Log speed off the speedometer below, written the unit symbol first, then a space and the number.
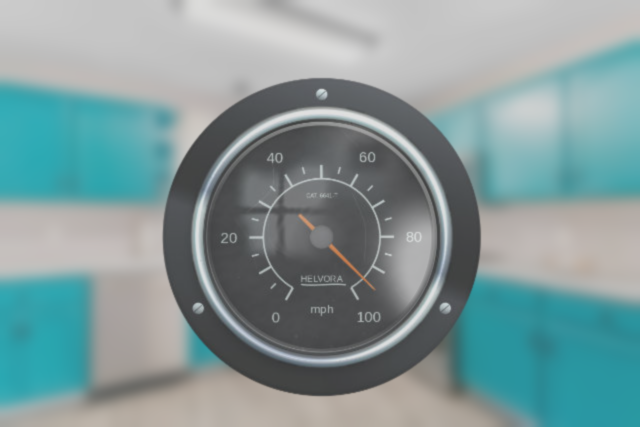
mph 95
